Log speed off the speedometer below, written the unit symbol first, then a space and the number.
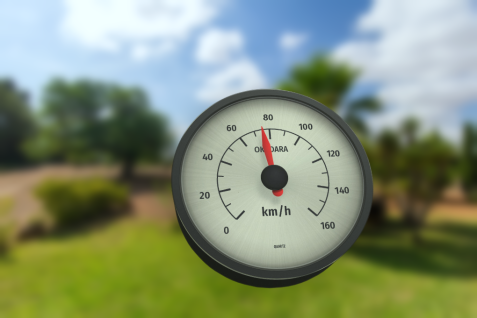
km/h 75
